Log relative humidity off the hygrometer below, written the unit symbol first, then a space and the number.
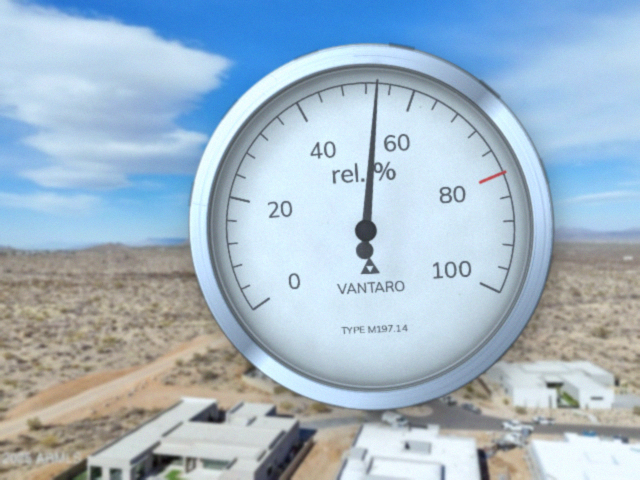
% 54
